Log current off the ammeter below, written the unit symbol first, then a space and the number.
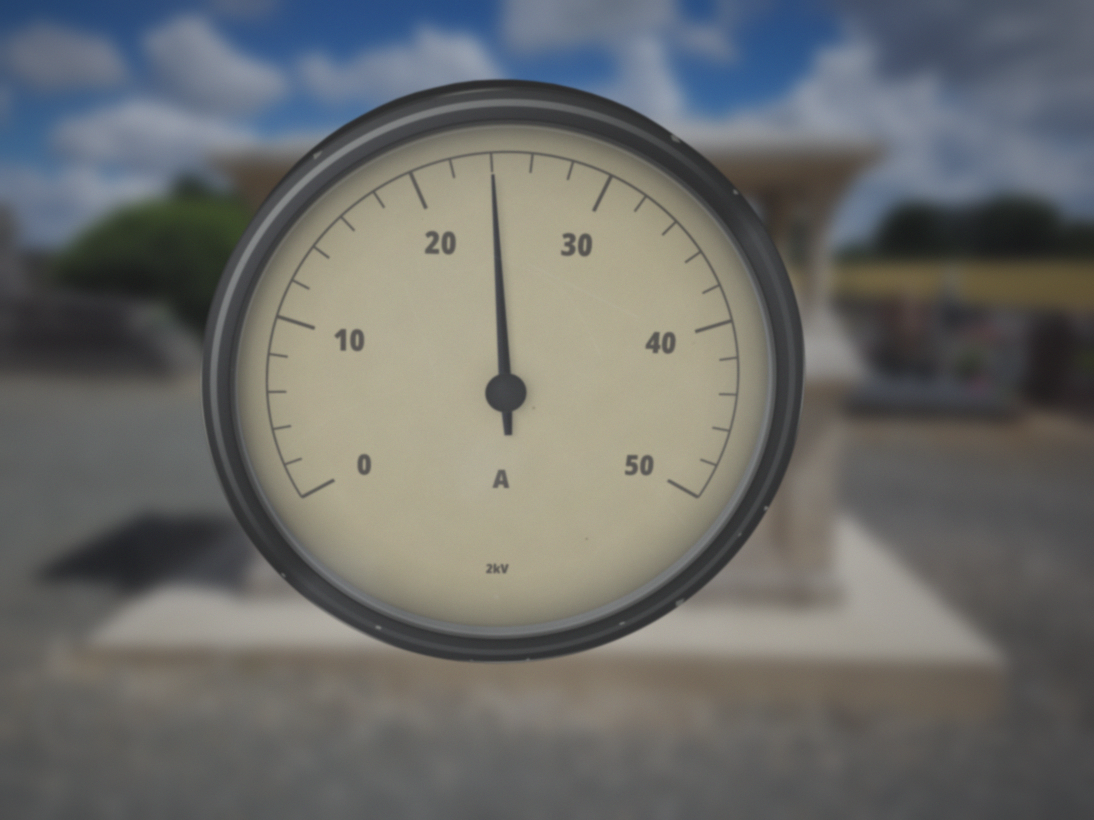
A 24
